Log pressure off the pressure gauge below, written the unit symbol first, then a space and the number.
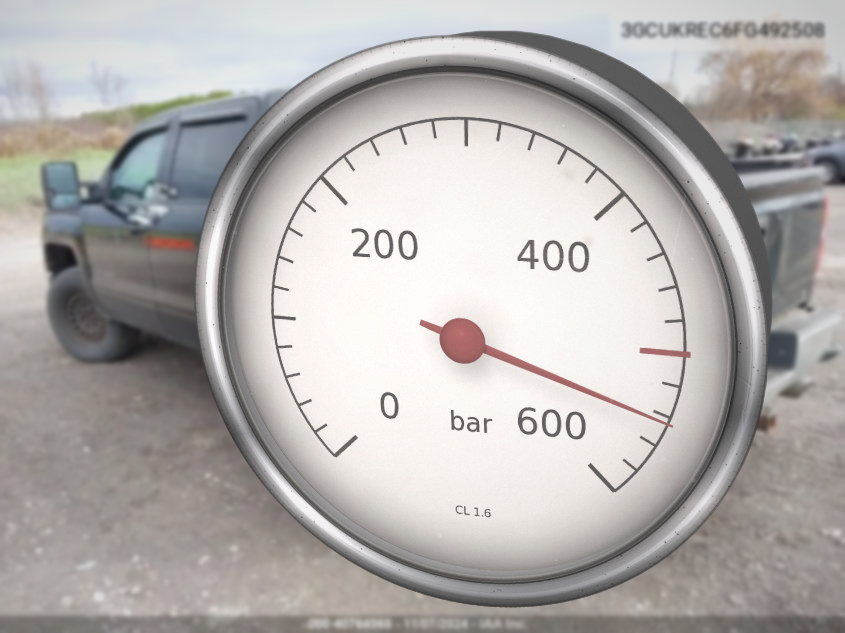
bar 540
